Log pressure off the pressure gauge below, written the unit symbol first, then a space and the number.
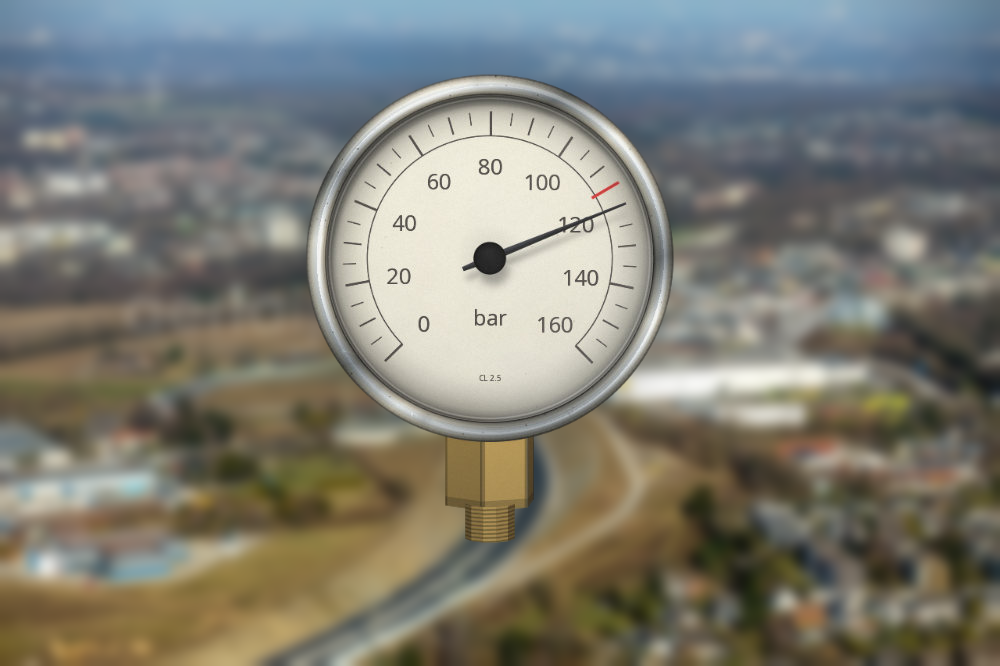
bar 120
